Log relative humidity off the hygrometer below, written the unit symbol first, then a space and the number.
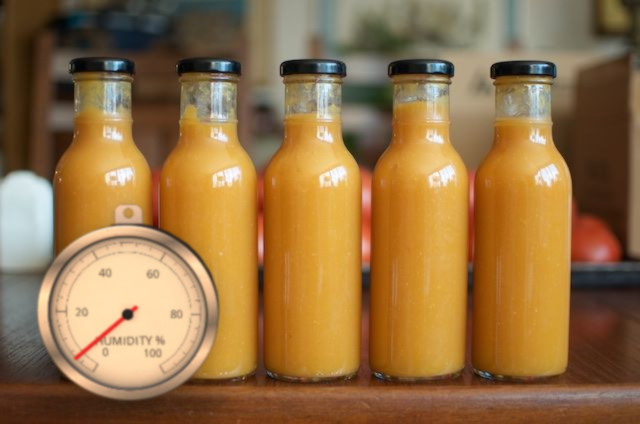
% 6
